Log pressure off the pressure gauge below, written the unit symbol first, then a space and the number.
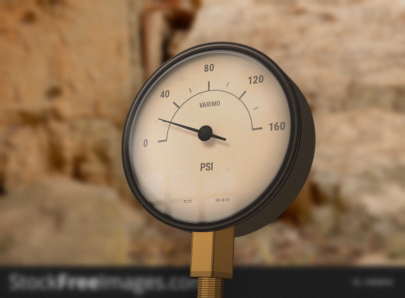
psi 20
